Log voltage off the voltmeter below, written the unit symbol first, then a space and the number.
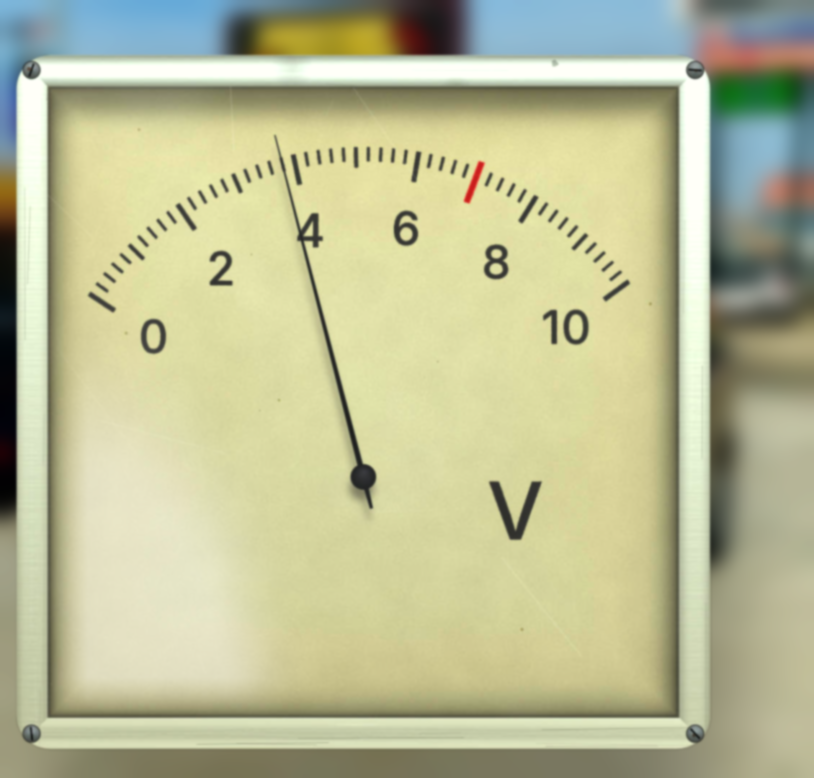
V 3.8
